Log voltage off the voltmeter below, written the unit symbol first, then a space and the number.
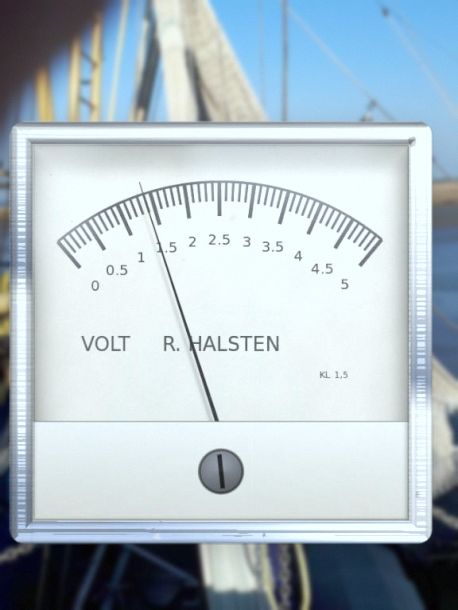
V 1.4
